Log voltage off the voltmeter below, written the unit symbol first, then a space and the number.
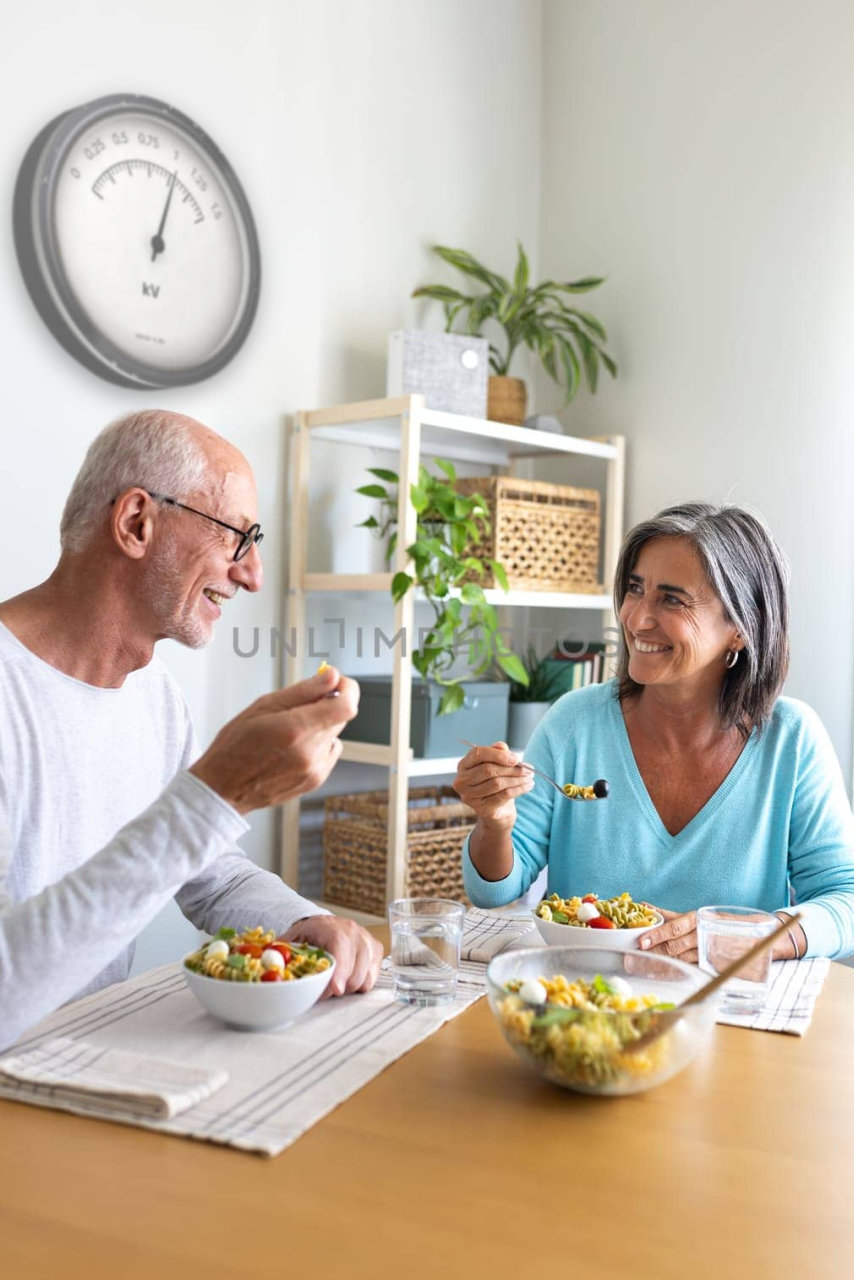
kV 1
